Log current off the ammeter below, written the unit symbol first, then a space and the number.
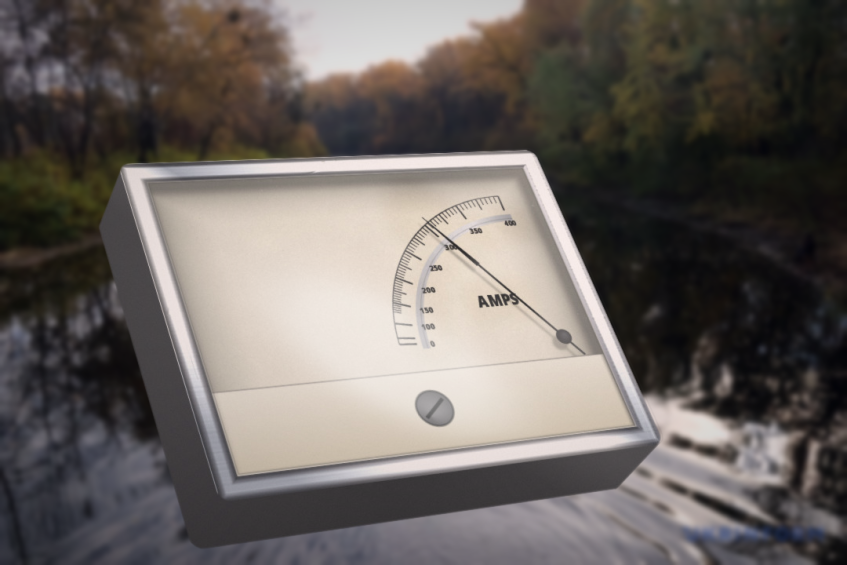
A 300
